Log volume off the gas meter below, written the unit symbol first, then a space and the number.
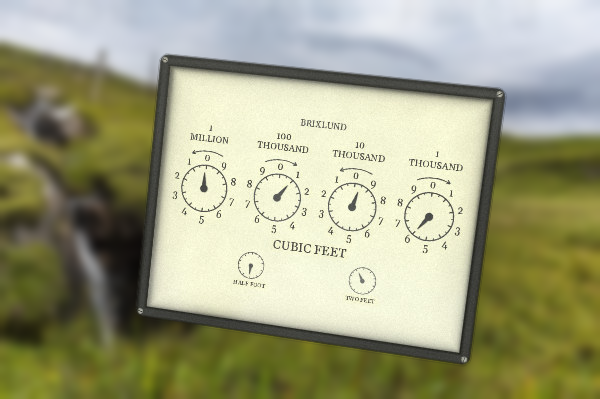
ft³ 9600
